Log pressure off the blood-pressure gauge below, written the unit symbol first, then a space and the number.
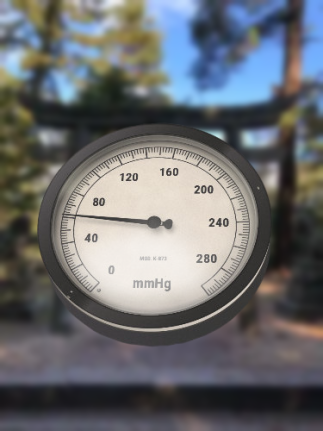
mmHg 60
